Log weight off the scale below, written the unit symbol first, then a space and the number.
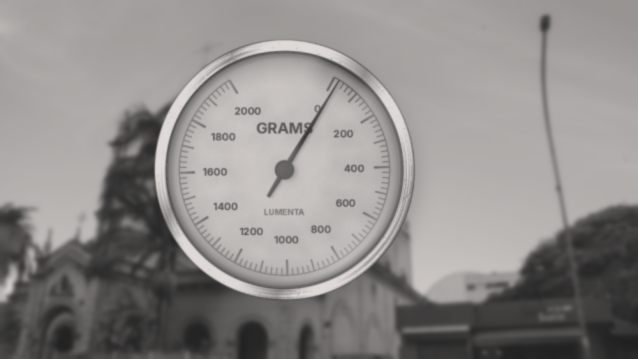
g 20
